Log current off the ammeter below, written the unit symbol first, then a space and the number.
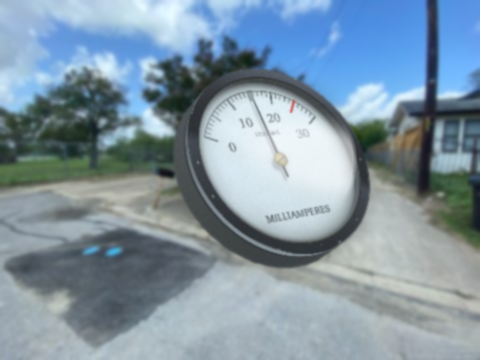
mA 15
